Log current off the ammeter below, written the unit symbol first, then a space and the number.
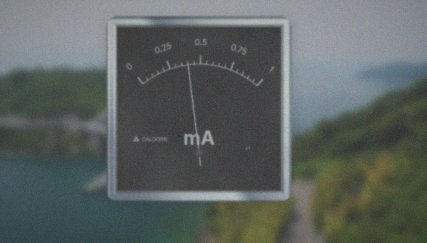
mA 0.4
